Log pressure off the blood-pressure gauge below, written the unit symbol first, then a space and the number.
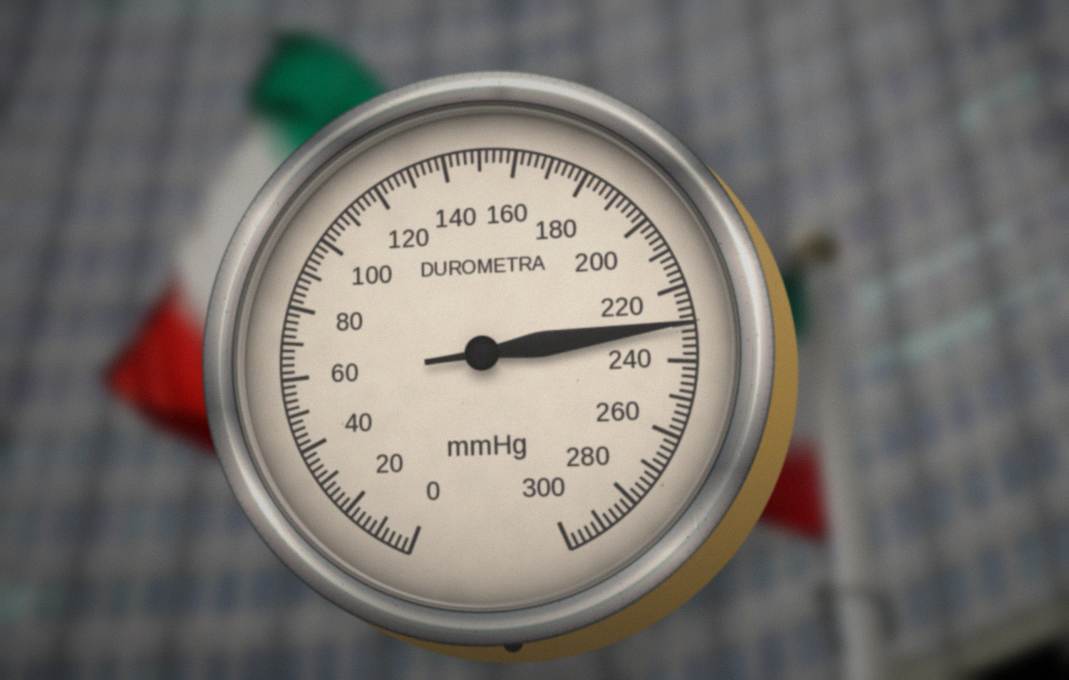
mmHg 230
